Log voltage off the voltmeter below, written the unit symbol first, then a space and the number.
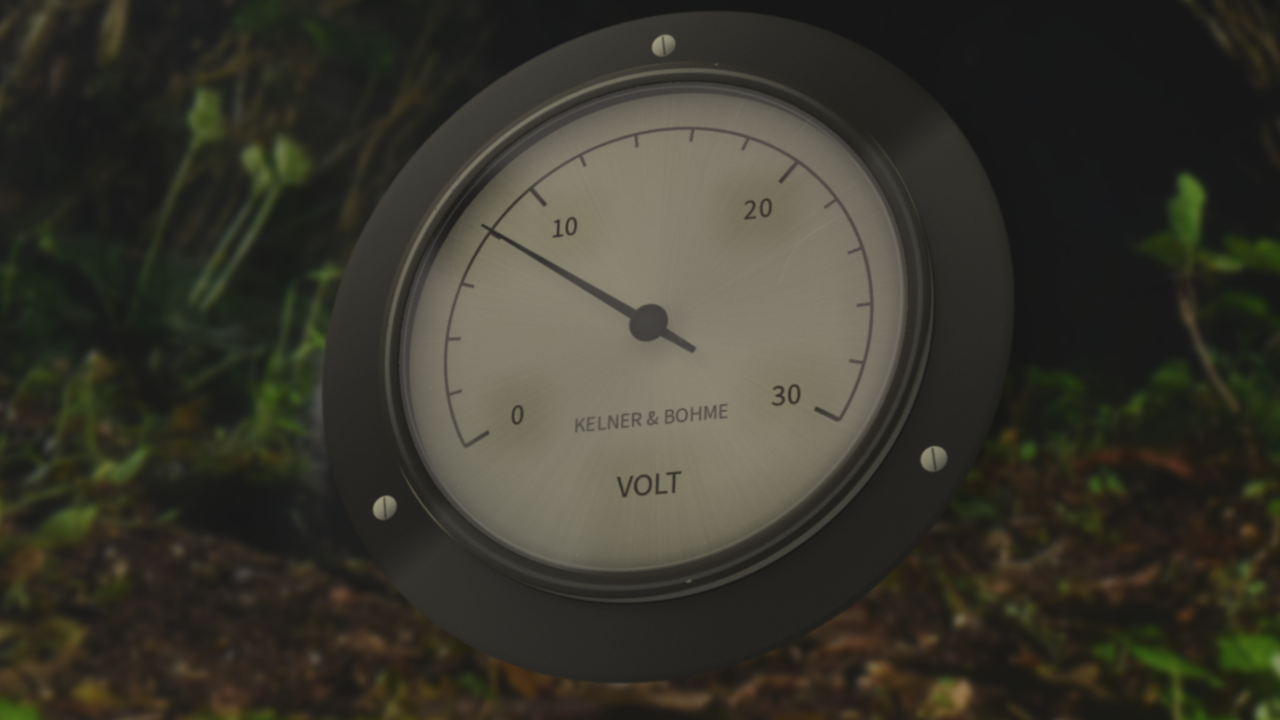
V 8
